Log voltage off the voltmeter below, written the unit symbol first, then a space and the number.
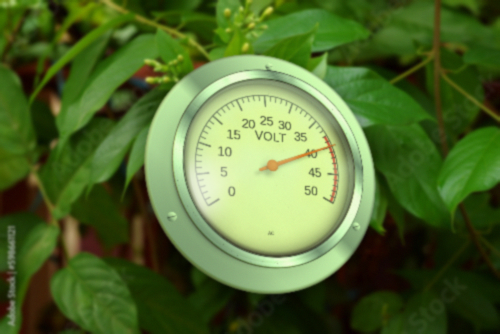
V 40
